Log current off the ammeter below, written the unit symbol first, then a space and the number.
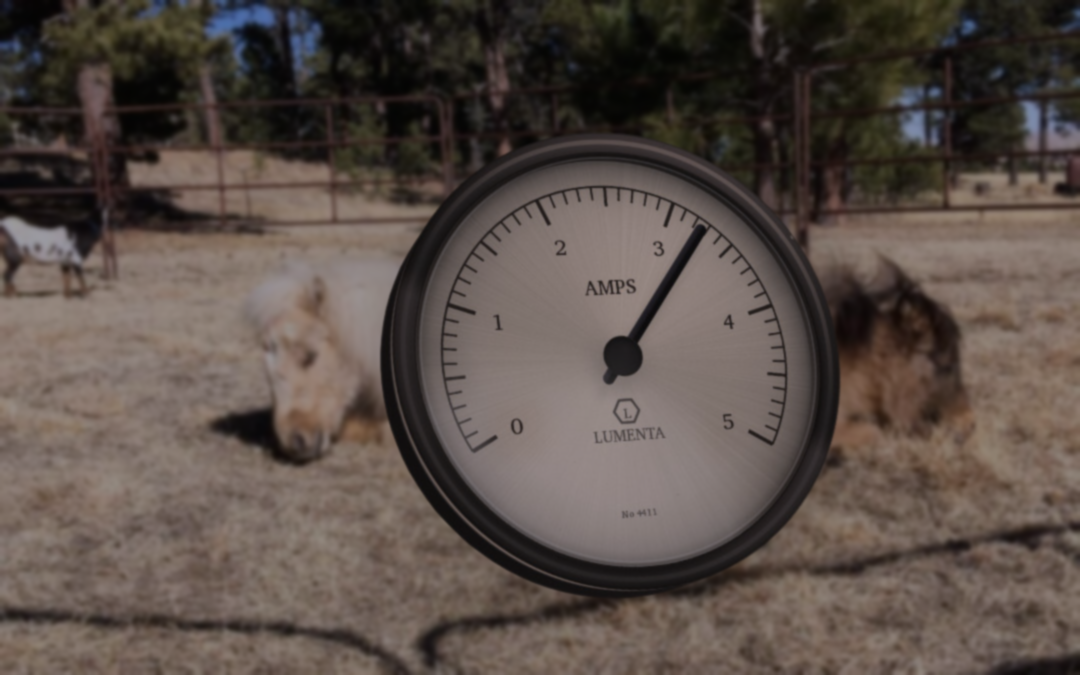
A 3.25
